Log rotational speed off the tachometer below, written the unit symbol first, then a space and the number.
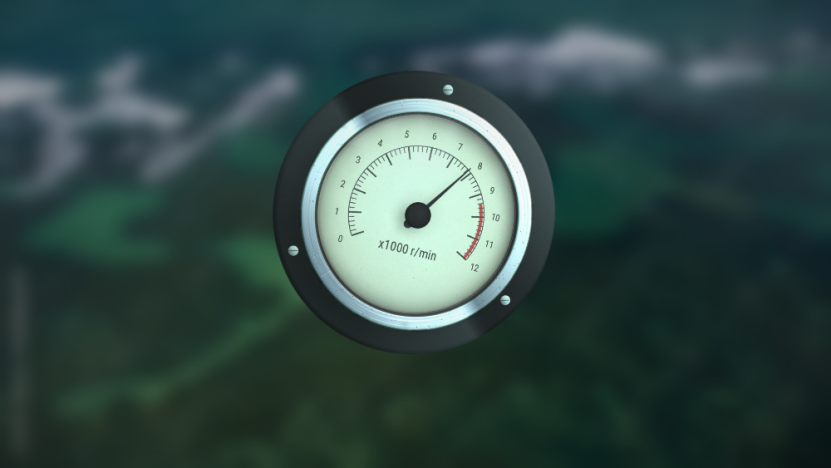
rpm 7800
